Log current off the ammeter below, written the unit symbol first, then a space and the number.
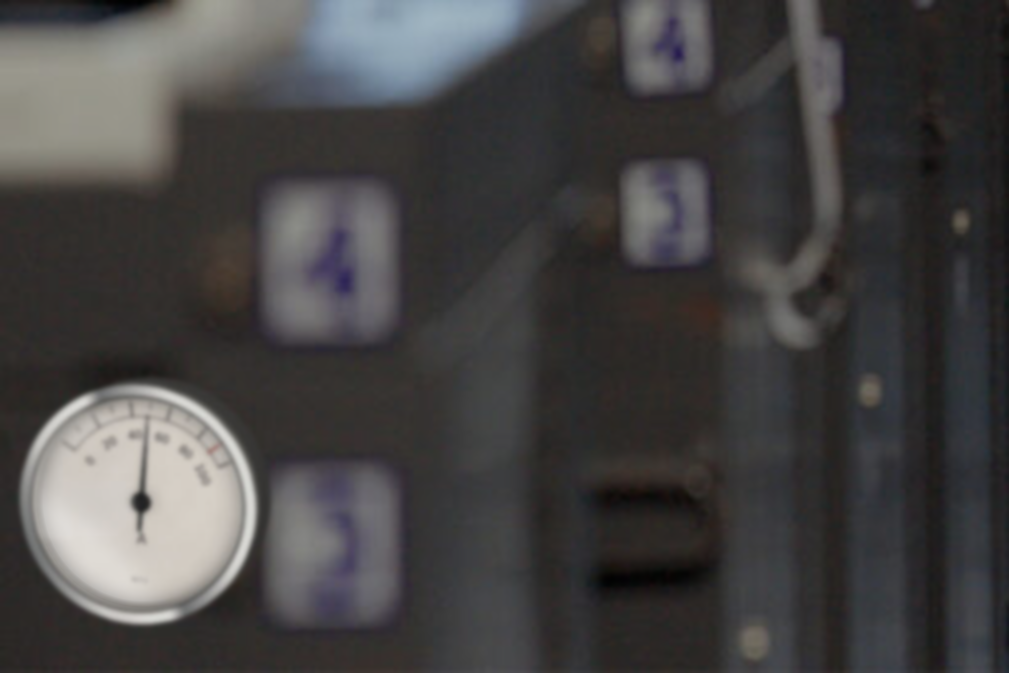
A 50
